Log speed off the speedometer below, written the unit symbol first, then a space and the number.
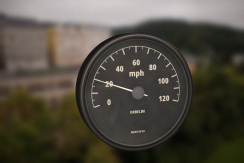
mph 20
